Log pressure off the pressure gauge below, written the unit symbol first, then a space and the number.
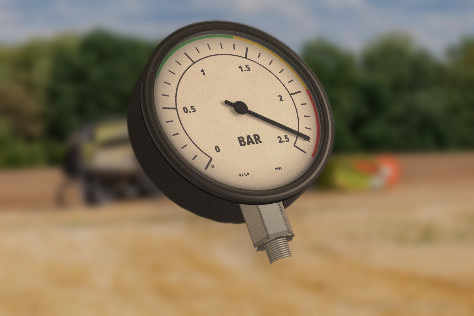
bar 2.4
